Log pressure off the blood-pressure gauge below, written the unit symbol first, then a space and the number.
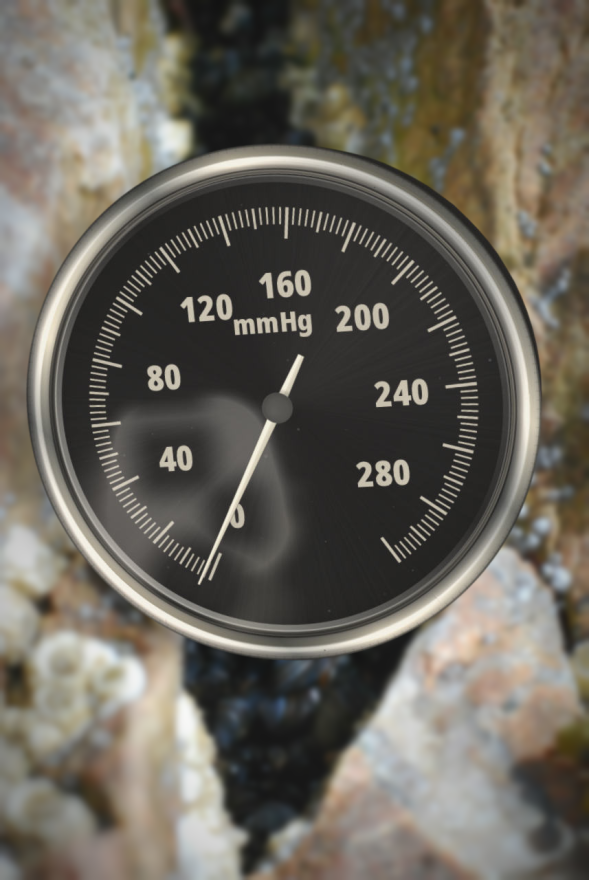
mmHg 2
